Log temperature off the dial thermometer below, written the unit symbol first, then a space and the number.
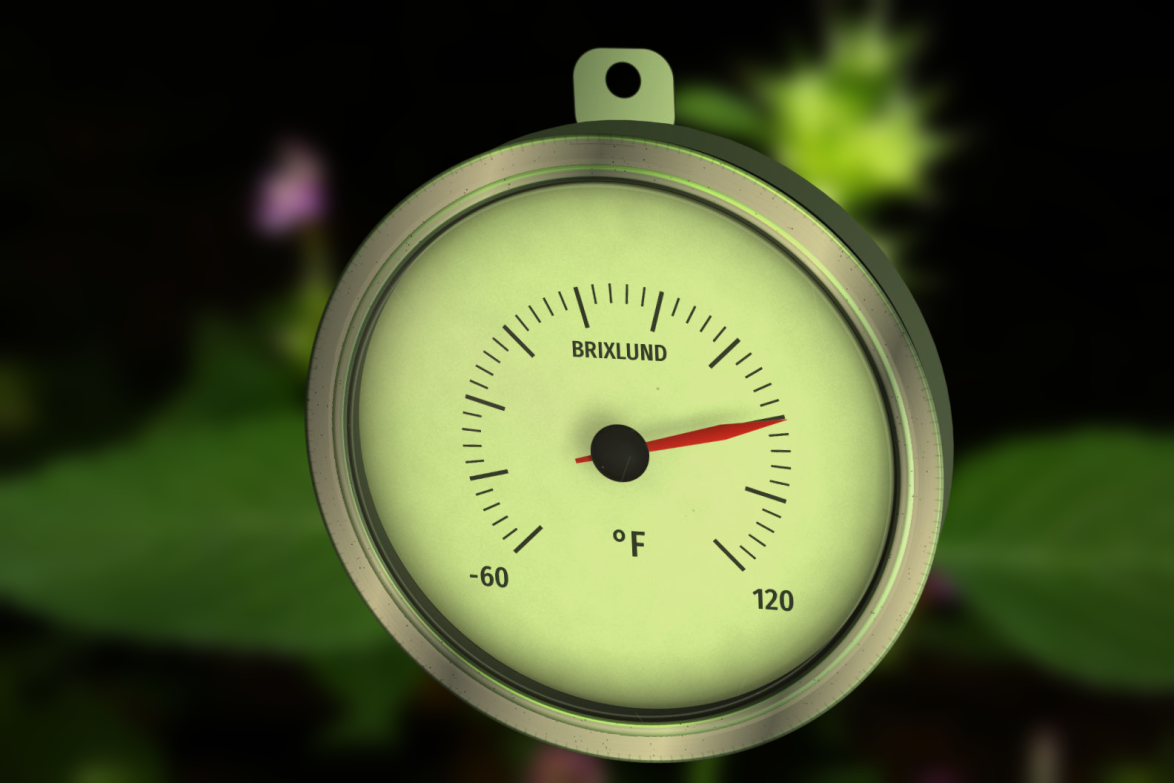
°F 80
